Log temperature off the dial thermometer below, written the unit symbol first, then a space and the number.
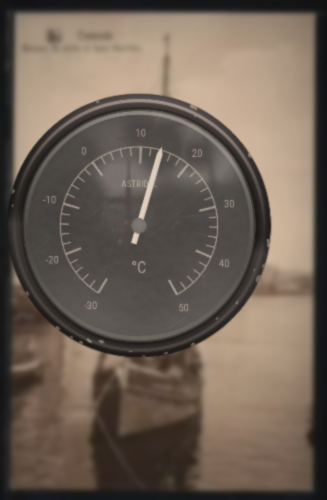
°C 14
